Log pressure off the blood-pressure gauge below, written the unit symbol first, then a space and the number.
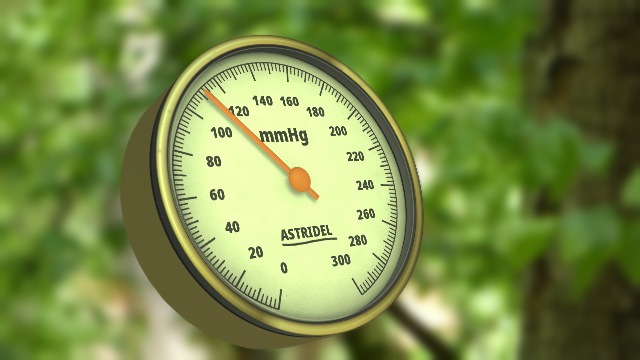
mmHg 110
